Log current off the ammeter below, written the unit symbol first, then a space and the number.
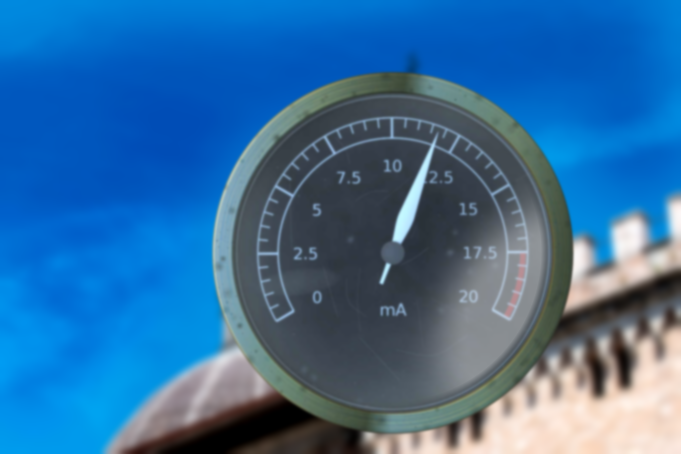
mA 11.75
